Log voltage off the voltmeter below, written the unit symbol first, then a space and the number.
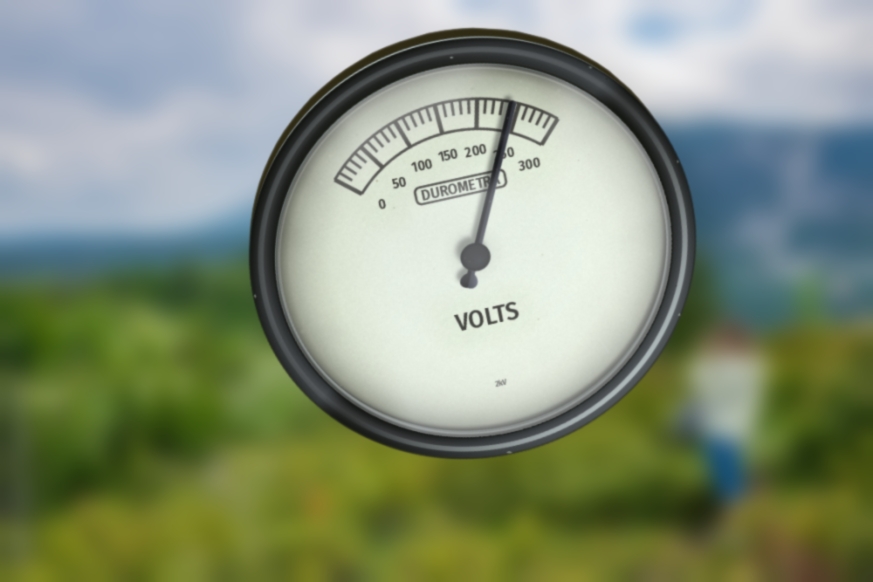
V 240
